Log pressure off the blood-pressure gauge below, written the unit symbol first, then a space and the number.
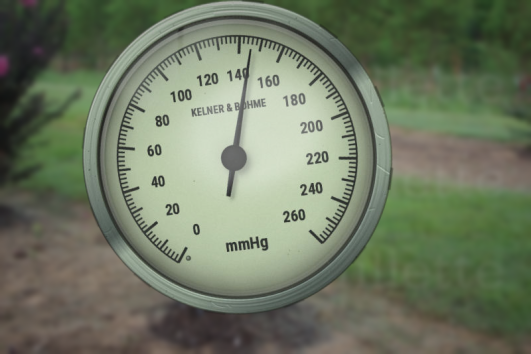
mmHg 146
